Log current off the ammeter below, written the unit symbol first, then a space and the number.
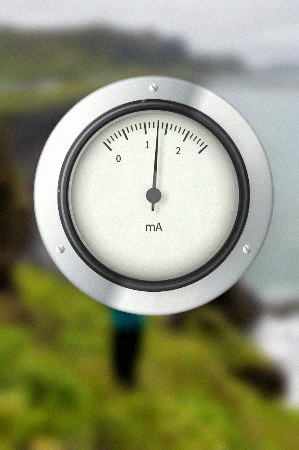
mA 1.3
